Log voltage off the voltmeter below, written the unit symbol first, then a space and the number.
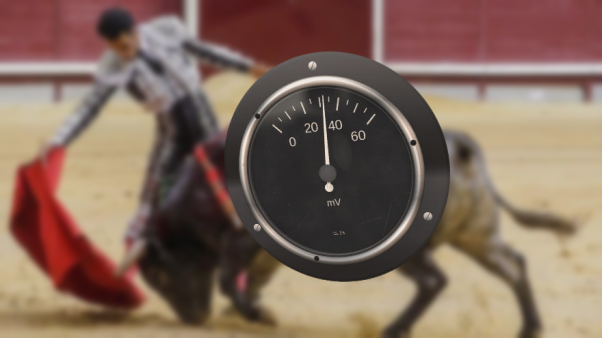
mV 32.5
